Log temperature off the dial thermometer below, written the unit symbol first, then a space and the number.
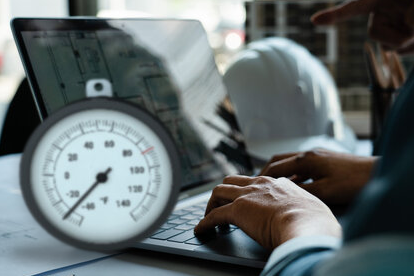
°F -30
